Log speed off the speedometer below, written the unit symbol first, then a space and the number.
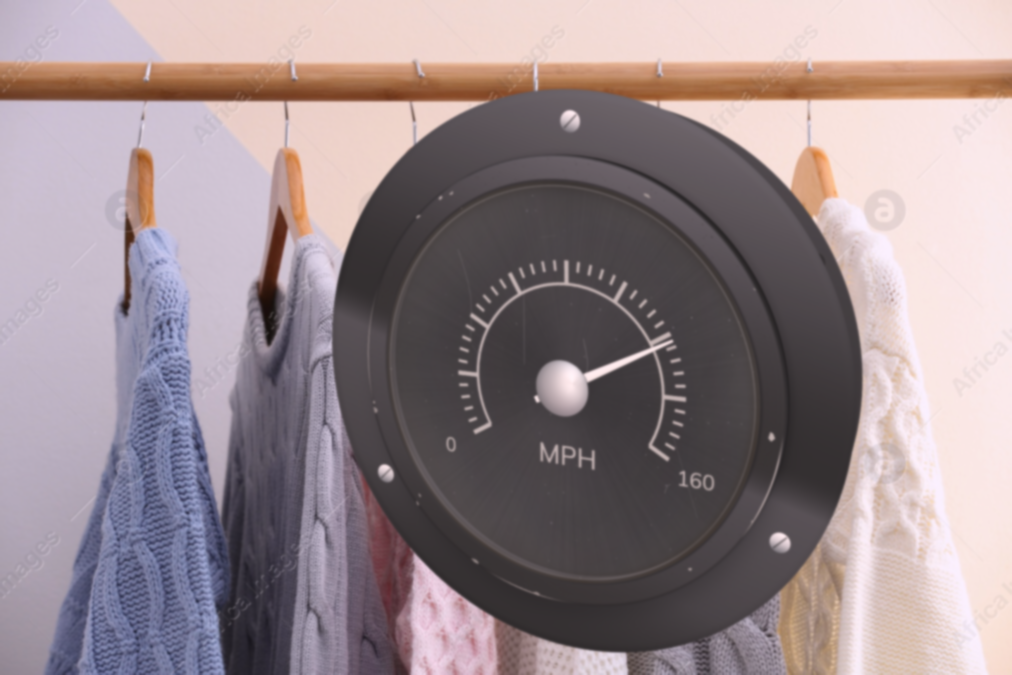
mph 122
